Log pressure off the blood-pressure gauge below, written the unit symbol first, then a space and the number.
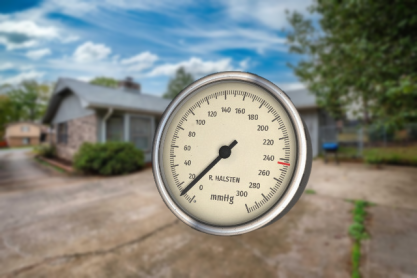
mmHg 10
